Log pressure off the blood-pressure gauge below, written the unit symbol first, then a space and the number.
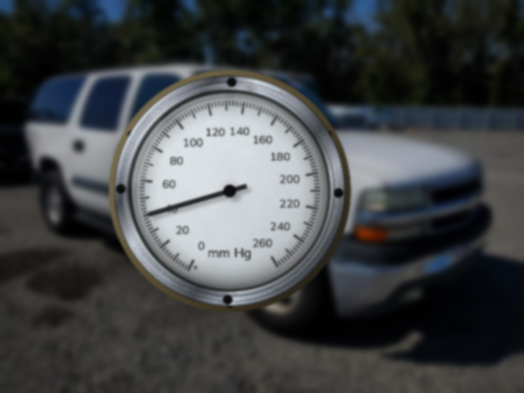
mmHg 40
